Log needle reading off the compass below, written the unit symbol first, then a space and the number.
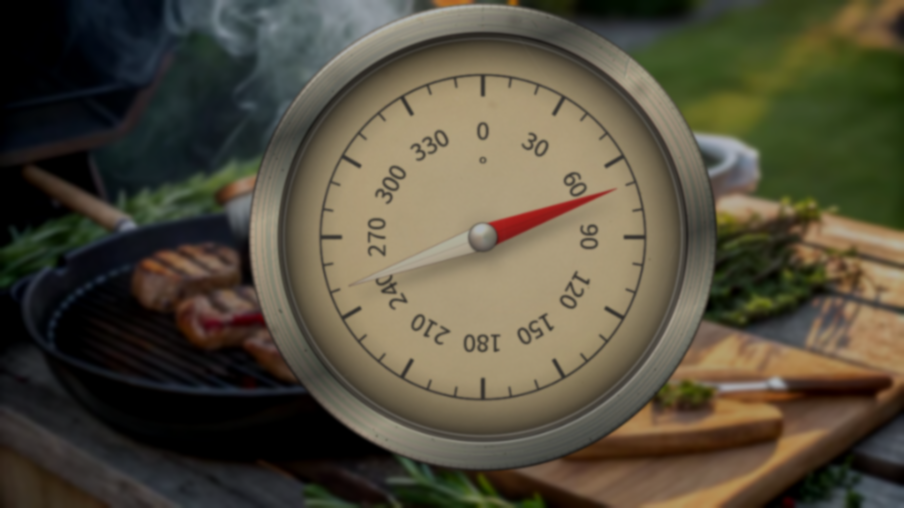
° 70
